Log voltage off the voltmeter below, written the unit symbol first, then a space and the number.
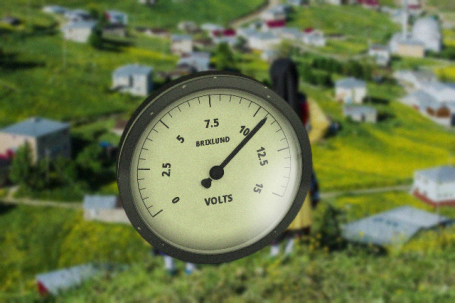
V 10.5
